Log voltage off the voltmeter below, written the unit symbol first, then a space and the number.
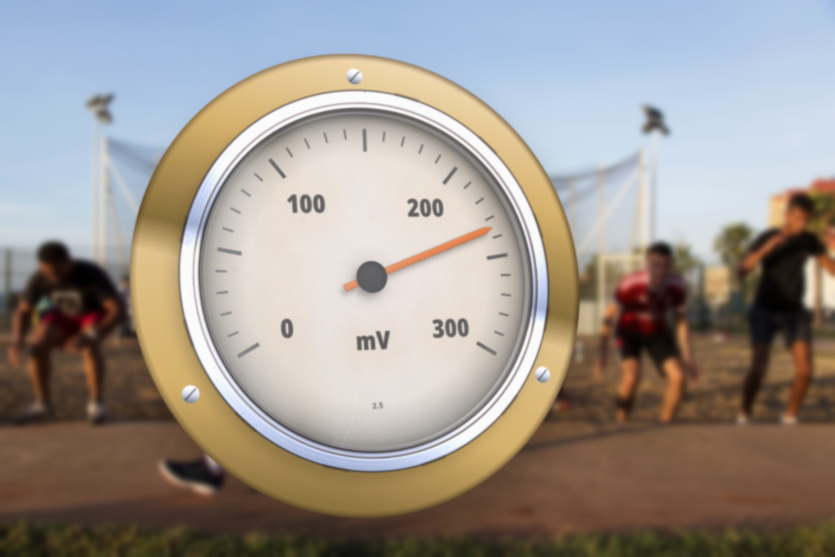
mV 235
